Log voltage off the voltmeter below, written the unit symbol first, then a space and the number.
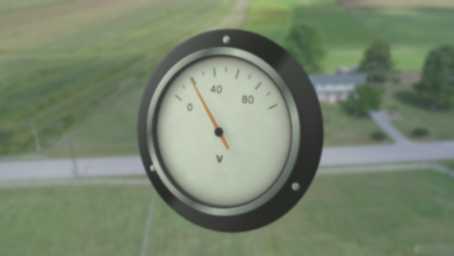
V 20
